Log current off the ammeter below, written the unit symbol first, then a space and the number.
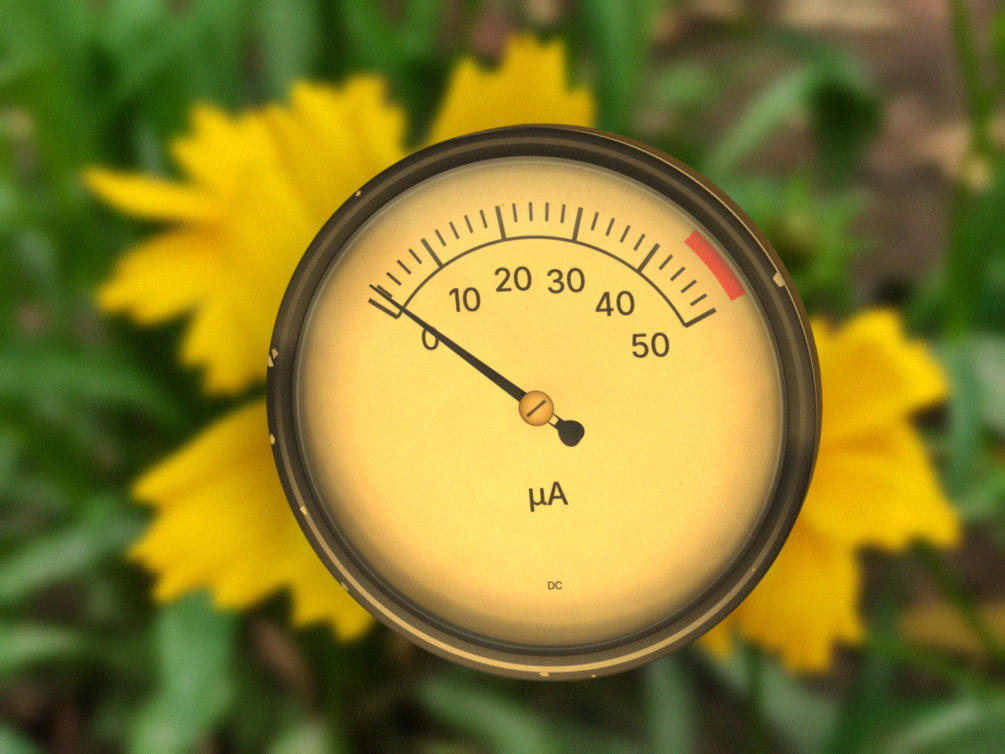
µA 2
